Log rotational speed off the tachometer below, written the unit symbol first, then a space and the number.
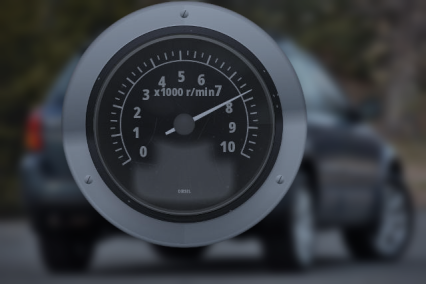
rpm 7750
